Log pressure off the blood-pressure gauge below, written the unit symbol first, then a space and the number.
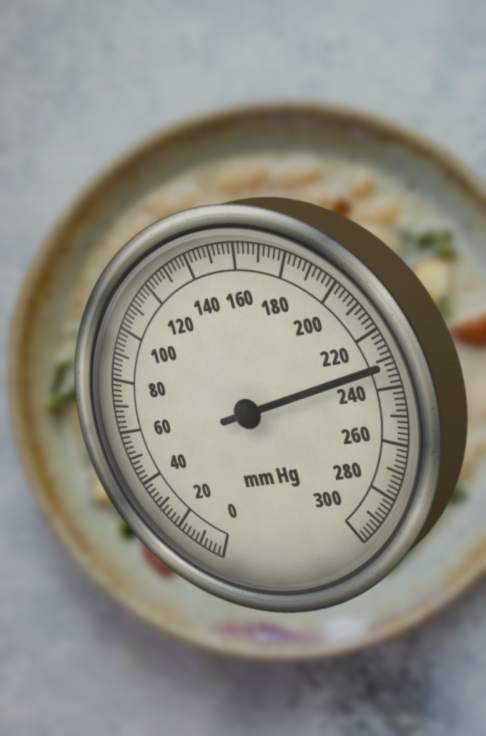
mmHg 232
